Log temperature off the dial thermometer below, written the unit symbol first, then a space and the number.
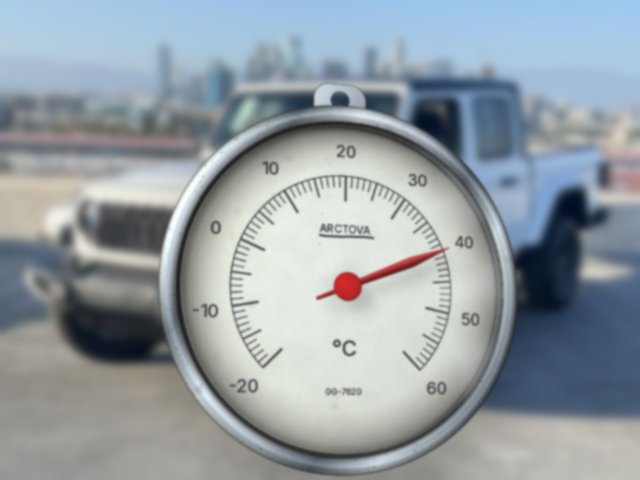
°C 40
